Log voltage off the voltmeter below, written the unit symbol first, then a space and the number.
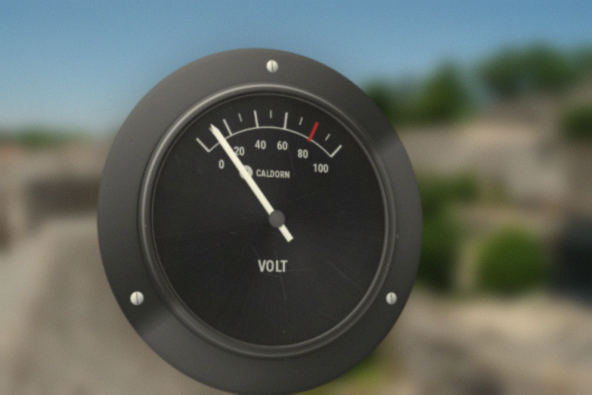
V 10
